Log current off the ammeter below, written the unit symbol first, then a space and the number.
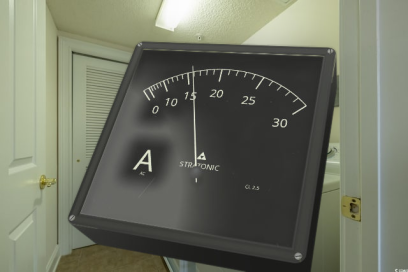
A 16
